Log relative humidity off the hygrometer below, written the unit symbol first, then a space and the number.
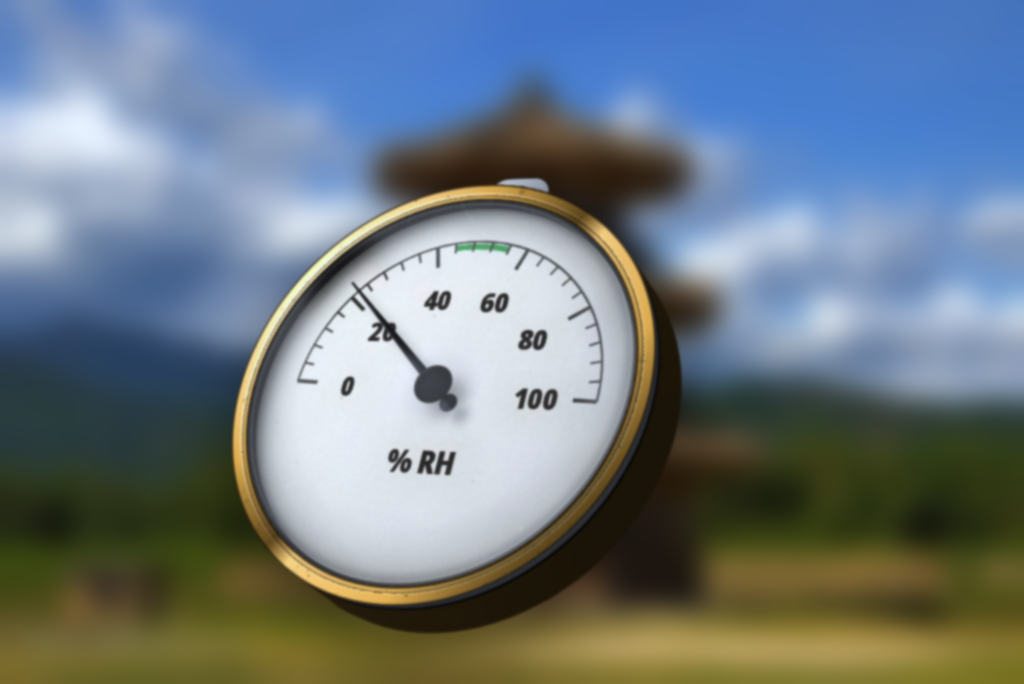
% 22
